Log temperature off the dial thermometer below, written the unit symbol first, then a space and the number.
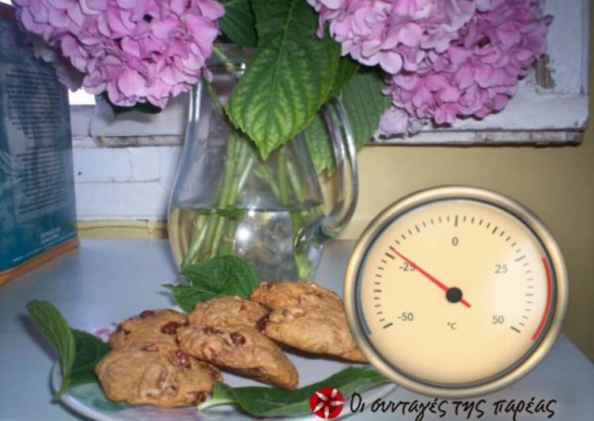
°C -22.5
